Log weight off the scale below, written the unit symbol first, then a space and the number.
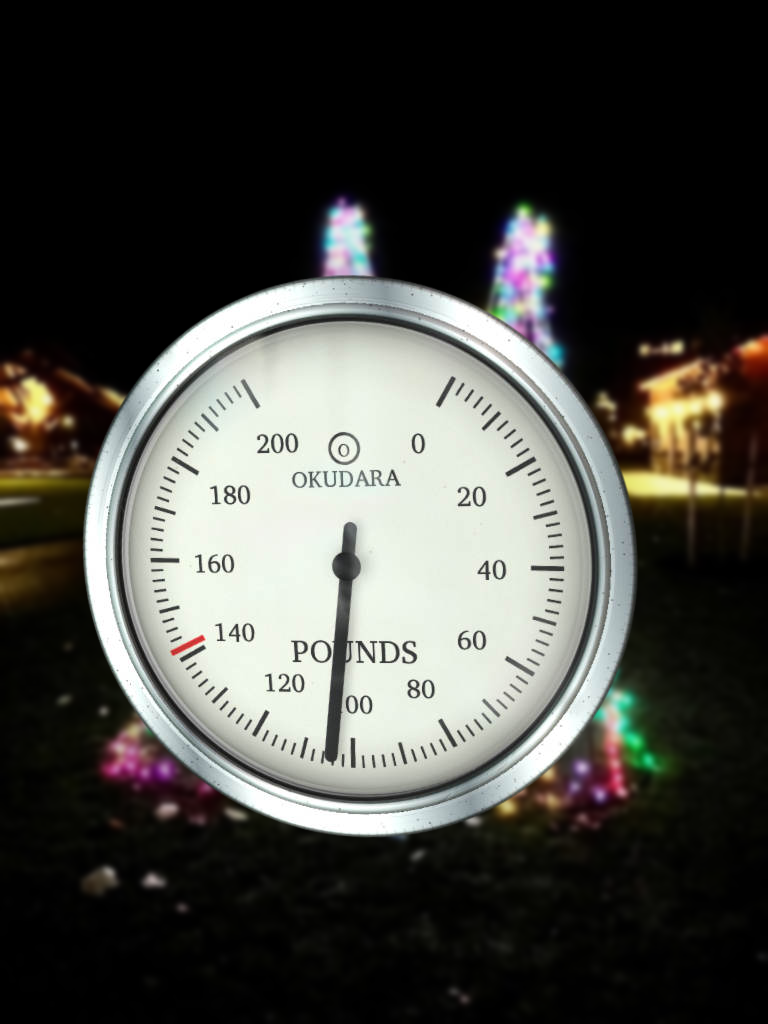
lb 104
